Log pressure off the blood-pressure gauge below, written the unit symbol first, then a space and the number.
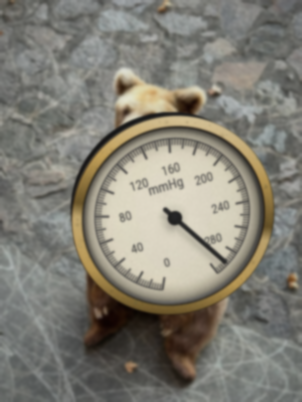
mmHg 290
